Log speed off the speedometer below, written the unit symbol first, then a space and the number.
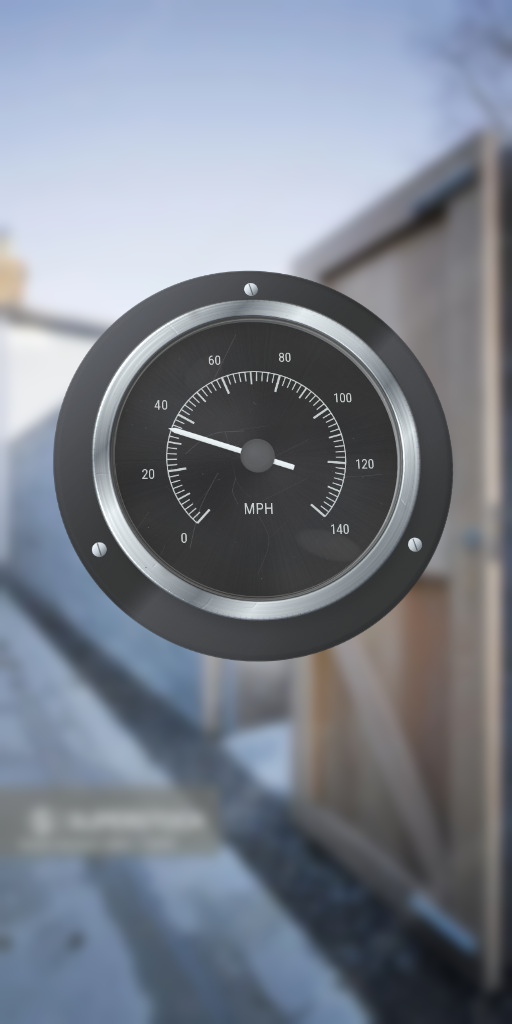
mph 34
